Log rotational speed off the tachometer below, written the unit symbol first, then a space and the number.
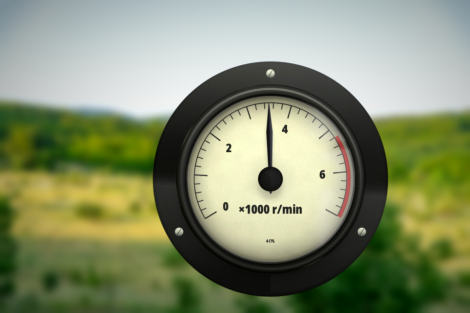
rpm 3500
